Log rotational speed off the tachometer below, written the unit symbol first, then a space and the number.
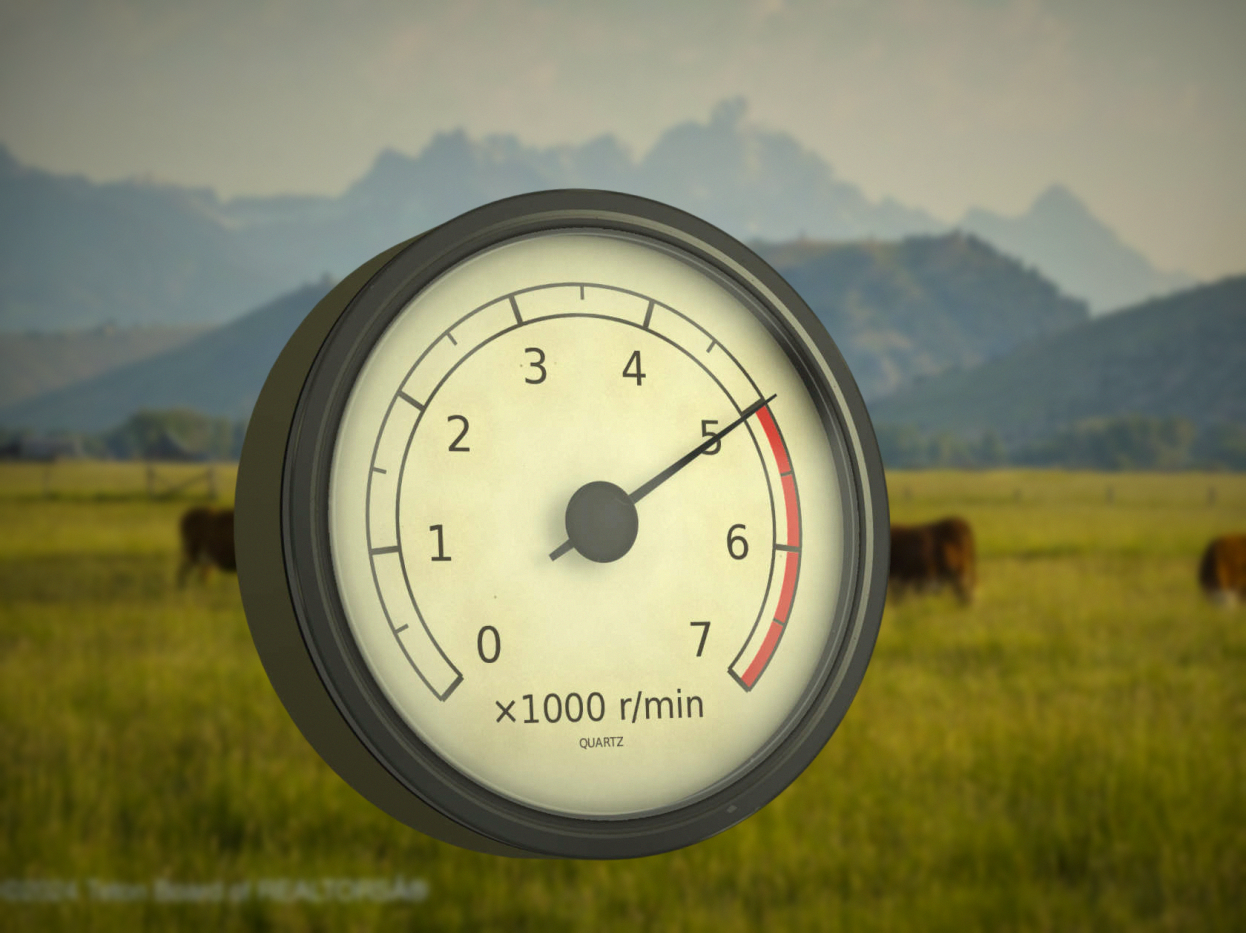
rpm 5000
